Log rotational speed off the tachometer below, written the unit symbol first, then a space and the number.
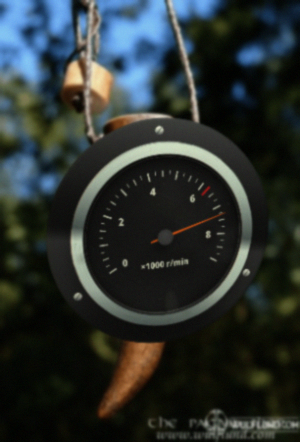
rpm 7250
